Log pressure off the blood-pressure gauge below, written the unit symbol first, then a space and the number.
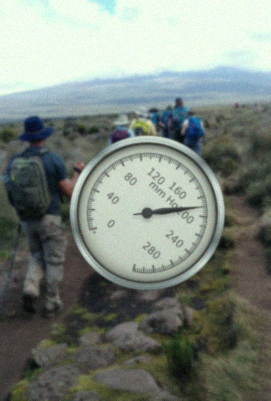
mmHg 190
